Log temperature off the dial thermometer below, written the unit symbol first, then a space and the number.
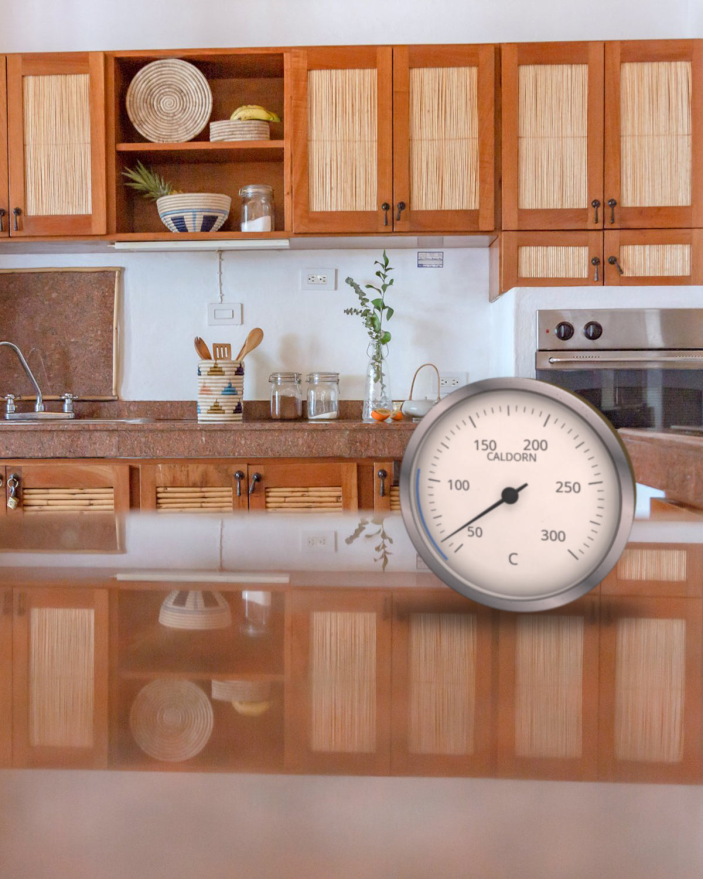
°C 60
